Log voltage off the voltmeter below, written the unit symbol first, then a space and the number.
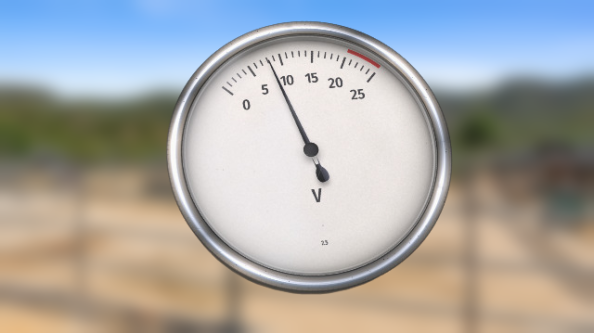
V 8
